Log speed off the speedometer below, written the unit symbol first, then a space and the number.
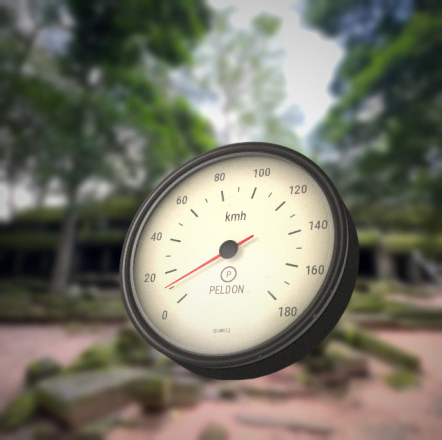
km/h 10
